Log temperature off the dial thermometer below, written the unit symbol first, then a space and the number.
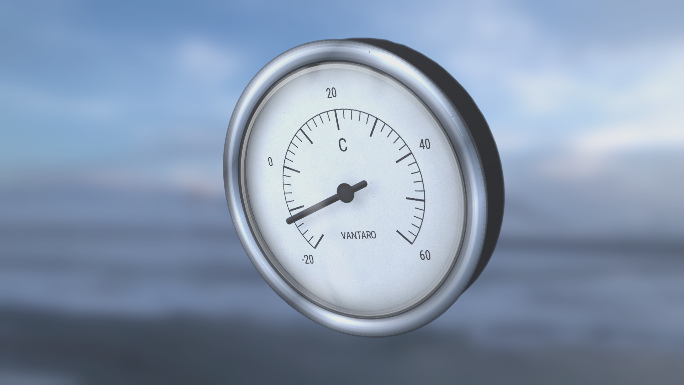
°C -12
